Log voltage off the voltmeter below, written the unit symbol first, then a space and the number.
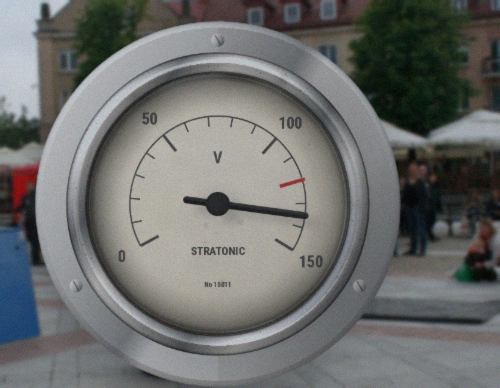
V 135
